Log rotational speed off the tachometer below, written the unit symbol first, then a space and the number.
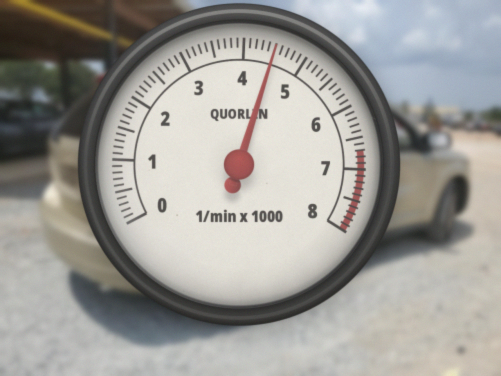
rpm 4500
